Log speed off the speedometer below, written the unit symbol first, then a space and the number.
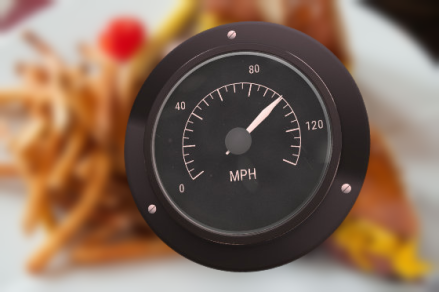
mph 100
